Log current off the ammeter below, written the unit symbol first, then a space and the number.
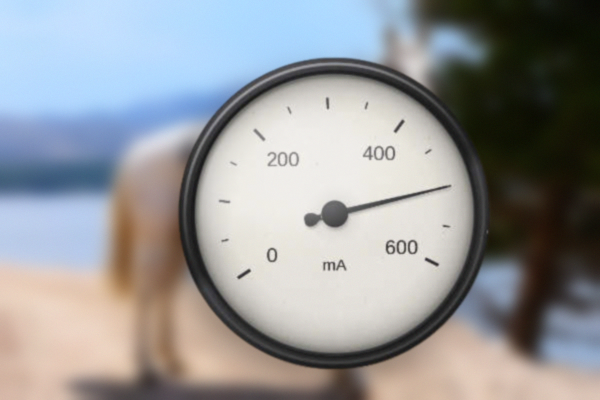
mA 500
